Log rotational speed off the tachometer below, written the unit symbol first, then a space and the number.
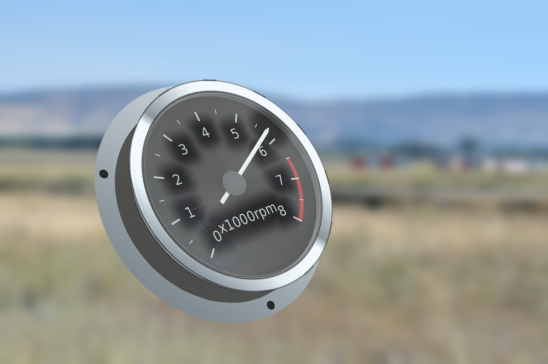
rpm 5750
